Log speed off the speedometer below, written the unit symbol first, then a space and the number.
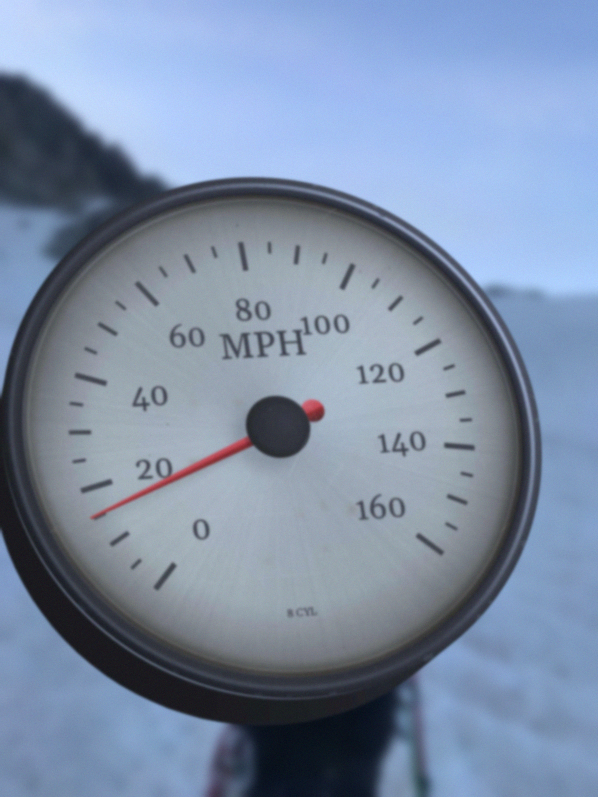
mph 15
